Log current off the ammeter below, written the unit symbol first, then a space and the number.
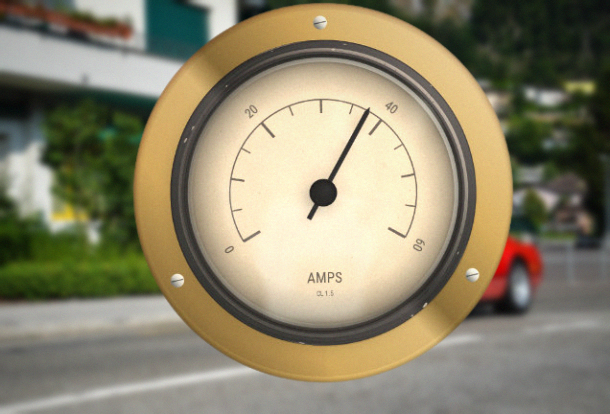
A 37.5
